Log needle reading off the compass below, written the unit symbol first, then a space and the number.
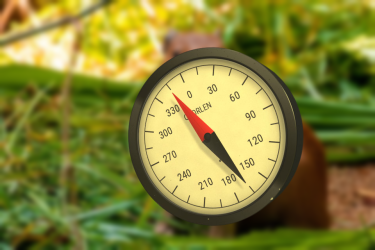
° 345
